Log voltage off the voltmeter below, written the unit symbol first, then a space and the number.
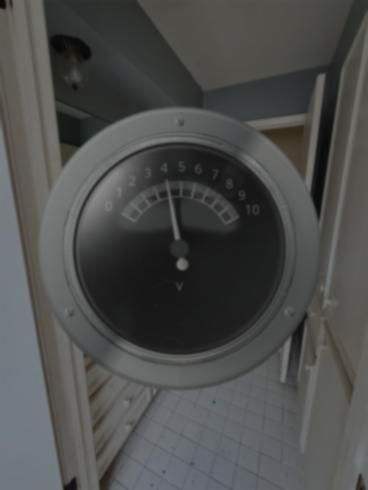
V 4
